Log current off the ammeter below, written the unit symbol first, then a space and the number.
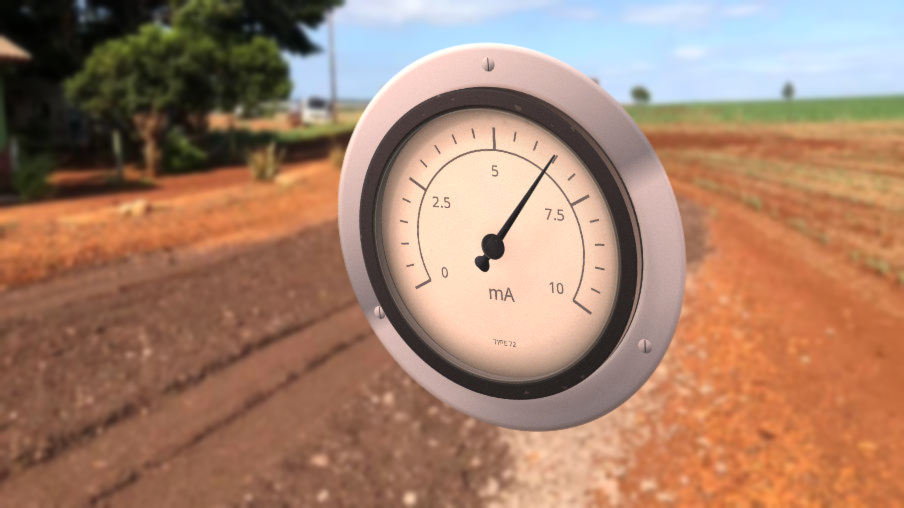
mA 6.5
